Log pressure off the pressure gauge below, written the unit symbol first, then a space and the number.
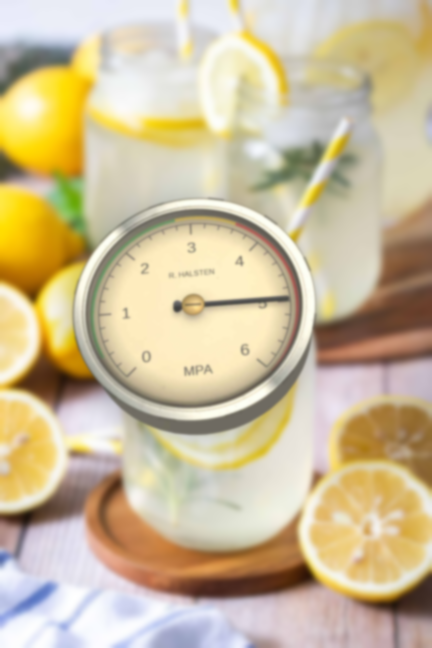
MPa 5
